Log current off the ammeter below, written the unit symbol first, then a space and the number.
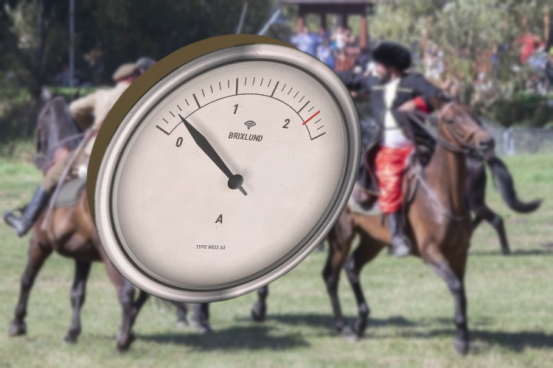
A 0.25
